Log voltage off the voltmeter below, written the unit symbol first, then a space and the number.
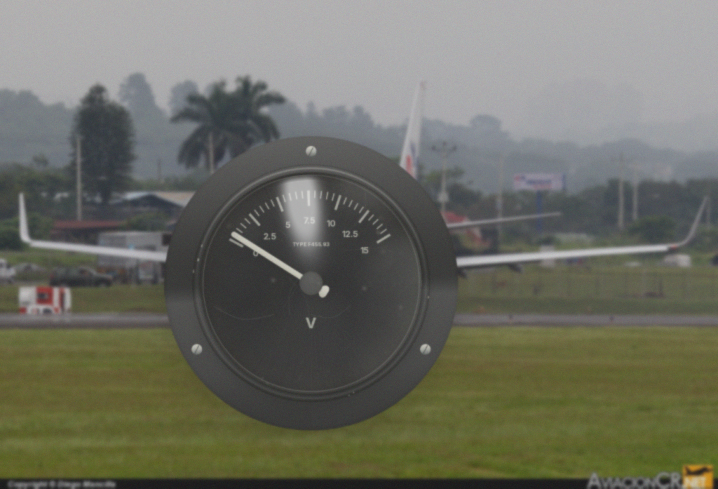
V 0.5
